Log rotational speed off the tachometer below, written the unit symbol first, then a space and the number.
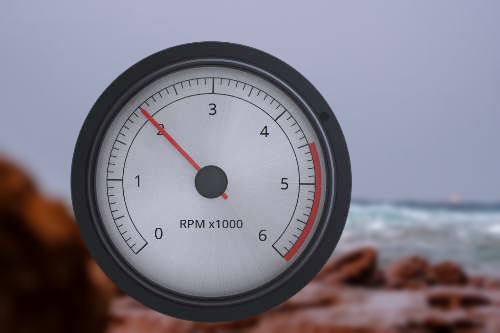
rpm 2000
